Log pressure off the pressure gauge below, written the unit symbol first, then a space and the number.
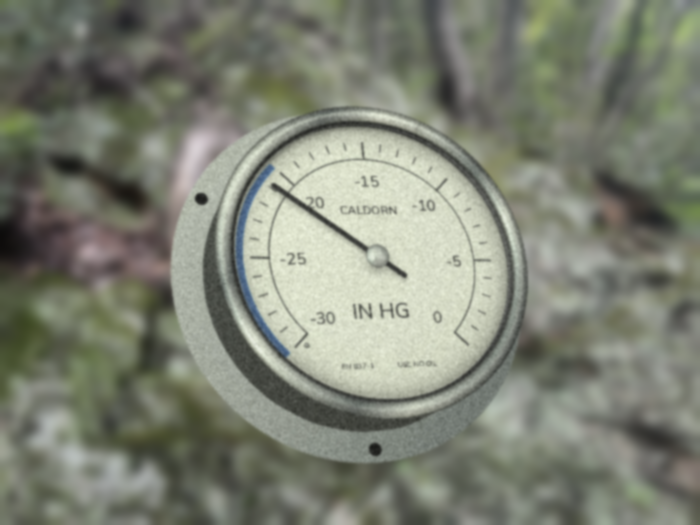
inHg -21
